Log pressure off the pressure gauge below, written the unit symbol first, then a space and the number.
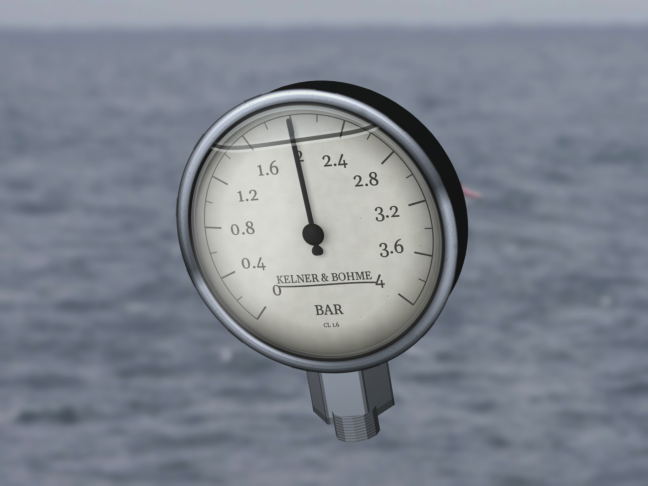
bar 2
